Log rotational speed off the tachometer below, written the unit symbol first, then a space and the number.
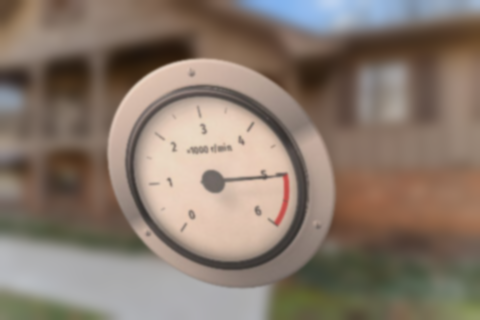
rpm 5000
